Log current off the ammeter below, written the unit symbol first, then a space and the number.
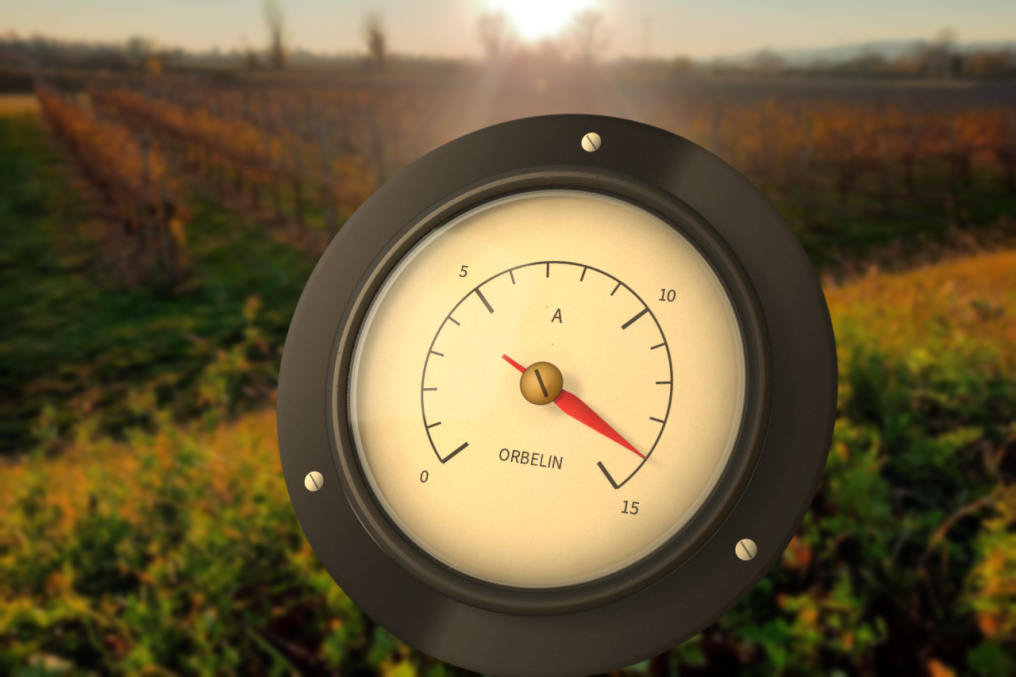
A 14
